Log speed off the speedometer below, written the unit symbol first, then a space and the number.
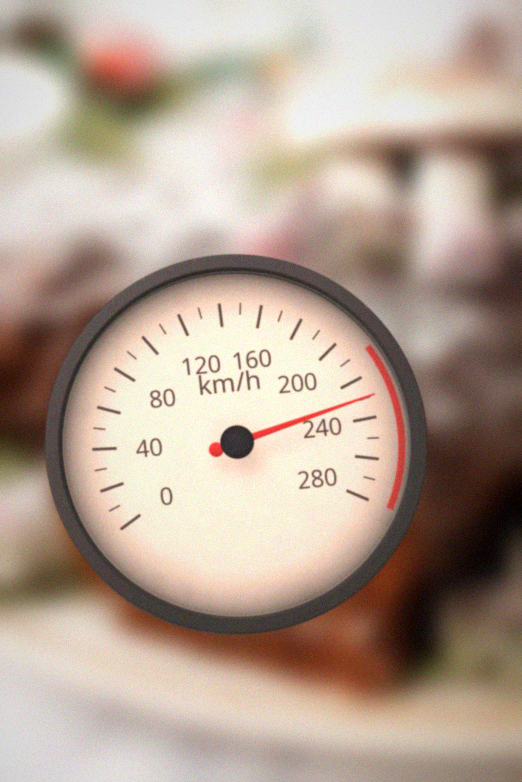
km/h 230
